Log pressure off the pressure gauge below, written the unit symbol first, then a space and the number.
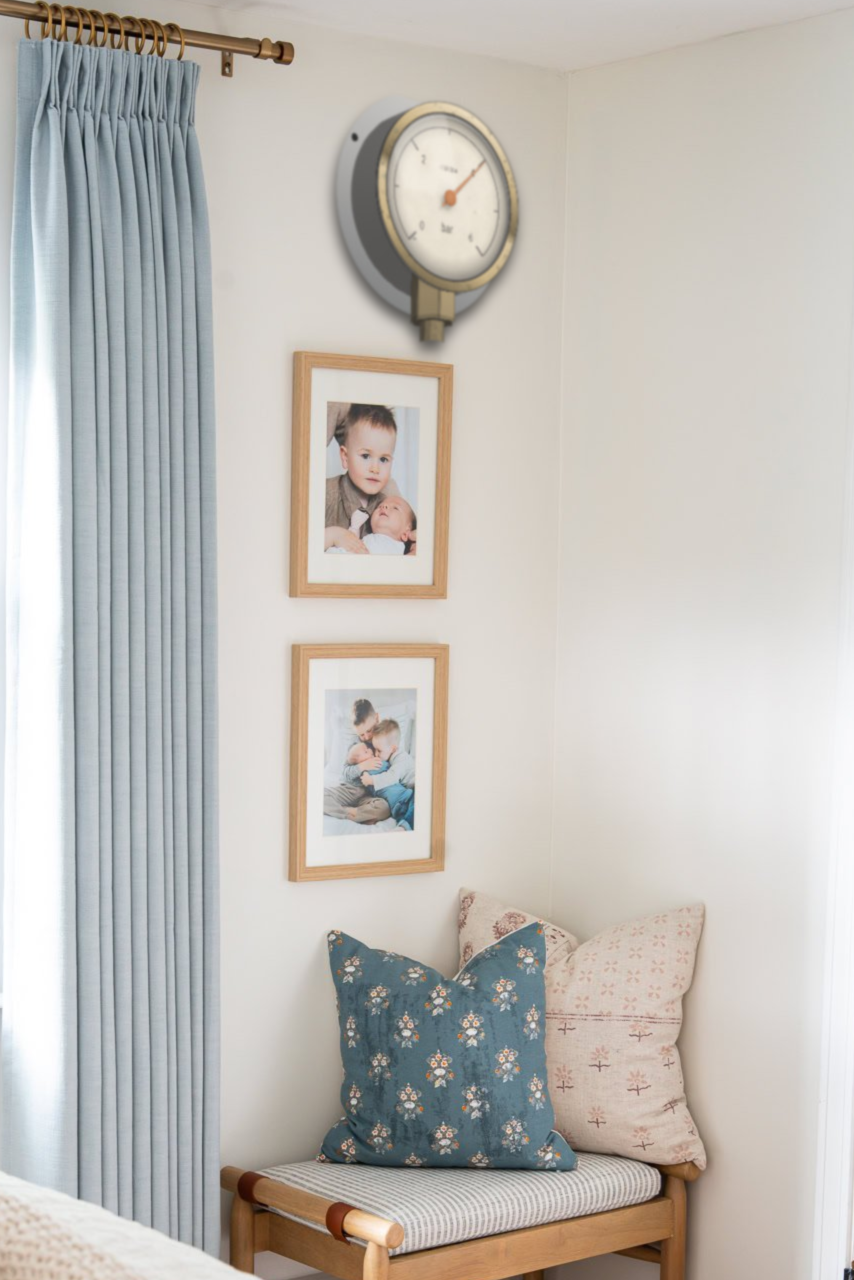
bar 4
